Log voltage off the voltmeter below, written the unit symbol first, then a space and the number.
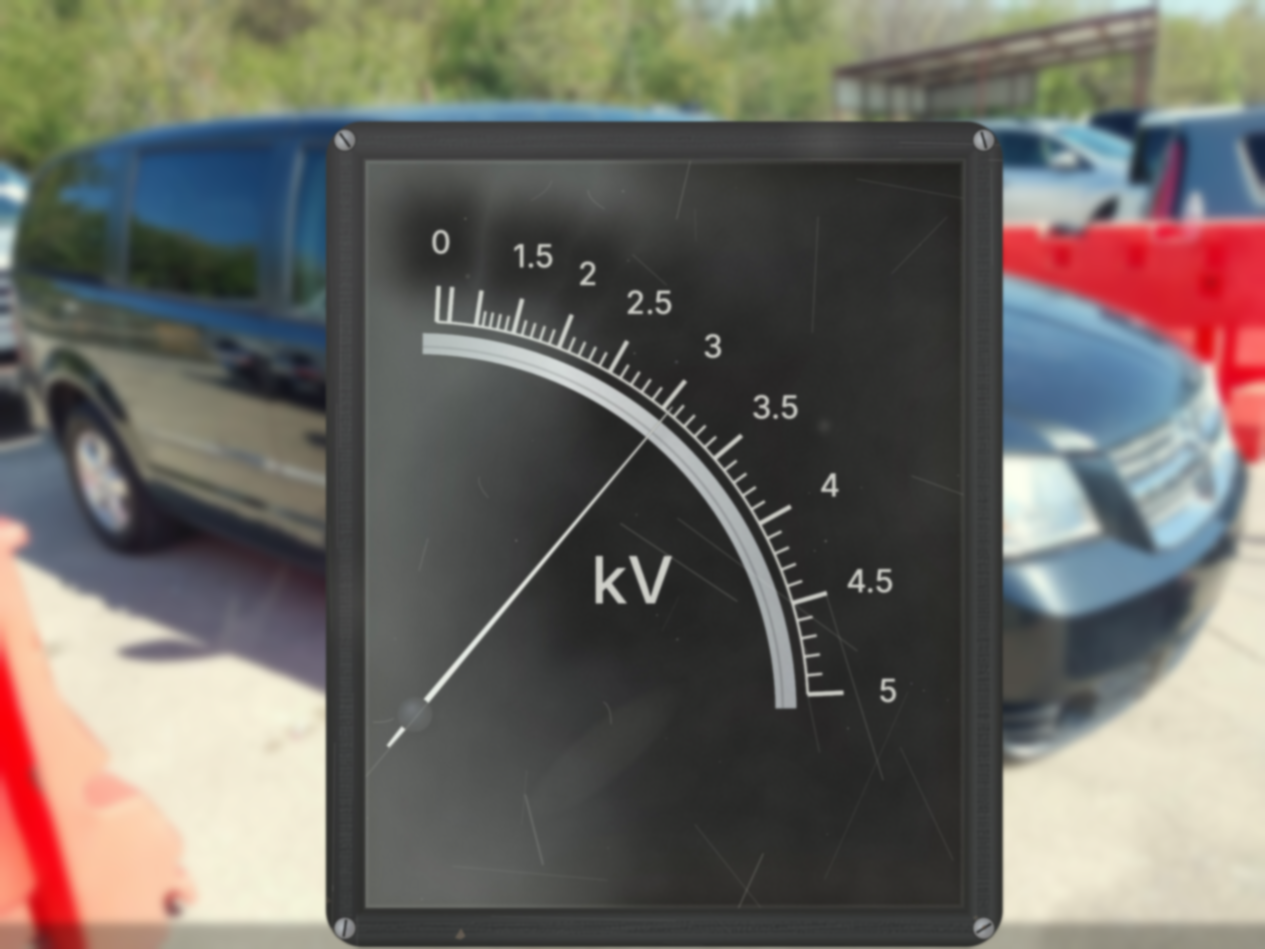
kV 3.05
